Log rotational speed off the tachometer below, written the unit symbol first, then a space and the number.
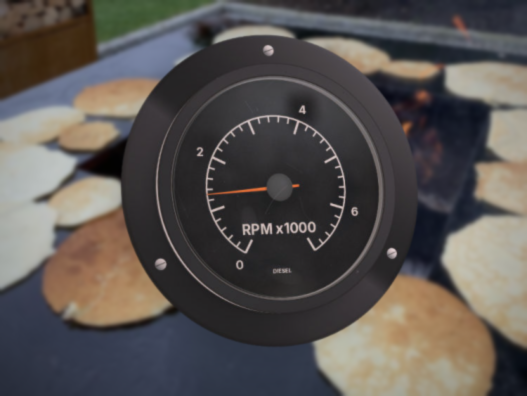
rpm 1300
